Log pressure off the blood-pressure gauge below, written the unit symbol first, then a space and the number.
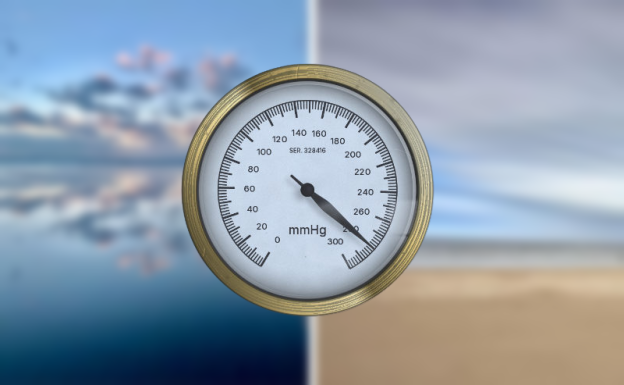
mmHg 280
